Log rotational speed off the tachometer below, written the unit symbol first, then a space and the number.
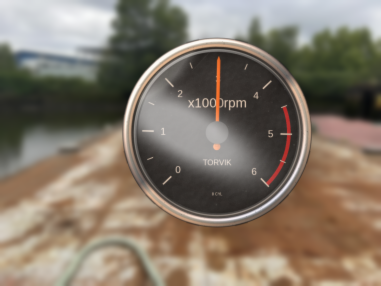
rpm 3000
